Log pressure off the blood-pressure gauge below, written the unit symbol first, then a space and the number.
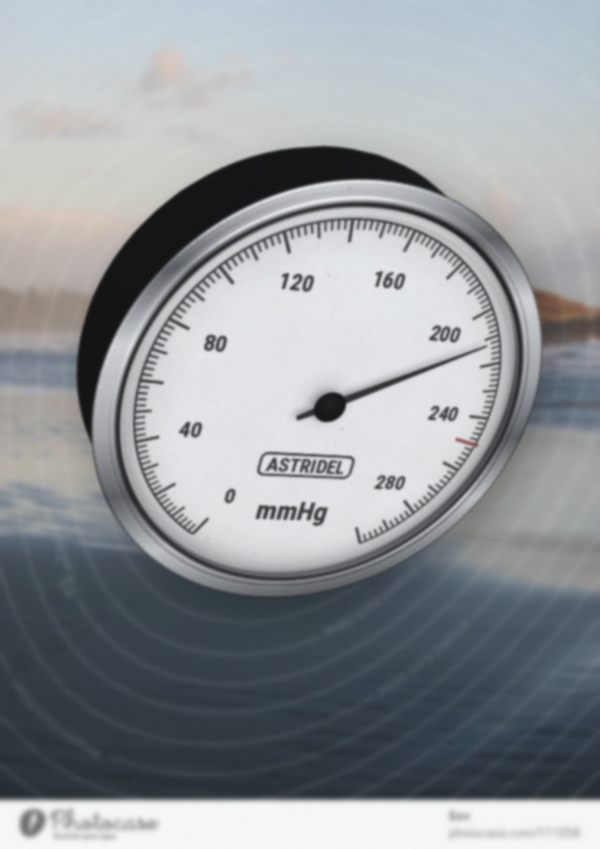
mmHg 210
